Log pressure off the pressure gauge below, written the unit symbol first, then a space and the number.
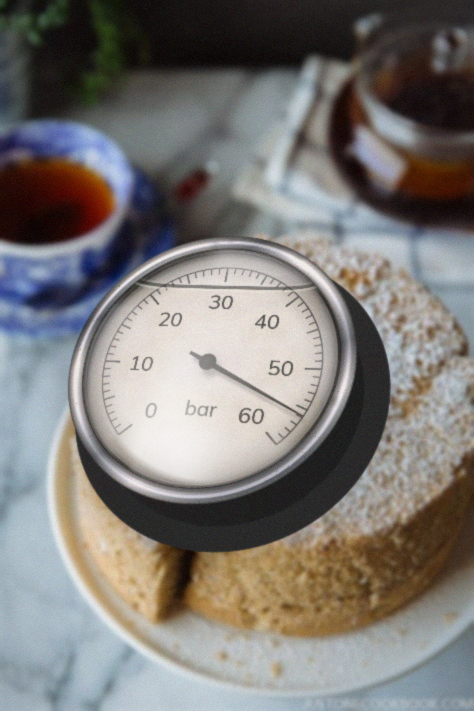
bar 56
